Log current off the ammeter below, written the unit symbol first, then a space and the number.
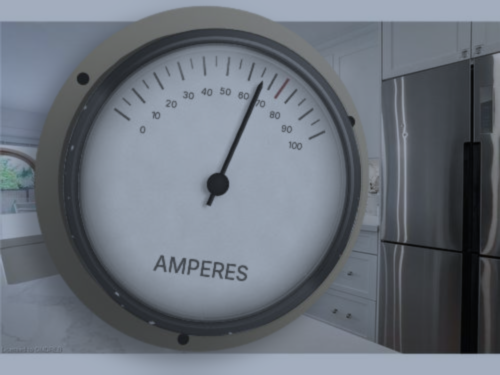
A 65
